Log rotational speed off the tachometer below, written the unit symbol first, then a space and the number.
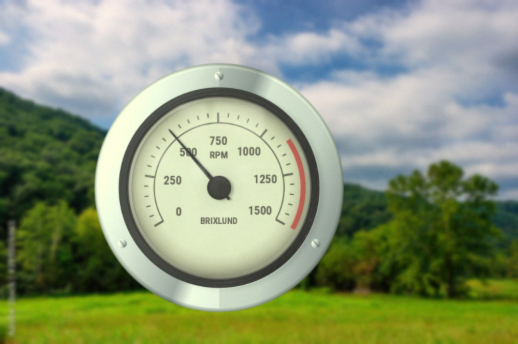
rpm 500
